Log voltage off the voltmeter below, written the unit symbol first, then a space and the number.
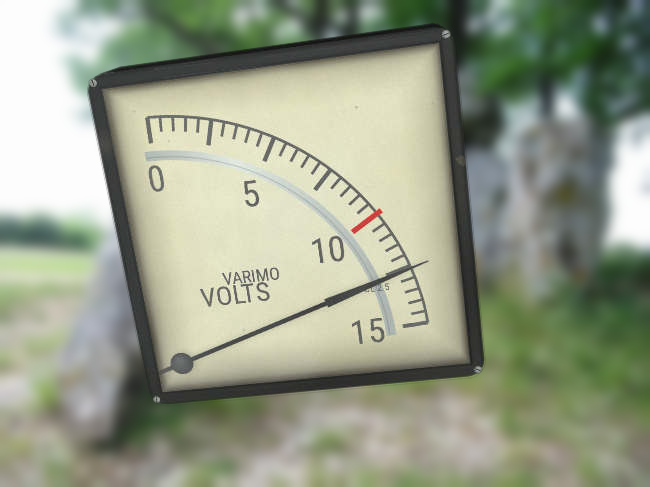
V 12.5
